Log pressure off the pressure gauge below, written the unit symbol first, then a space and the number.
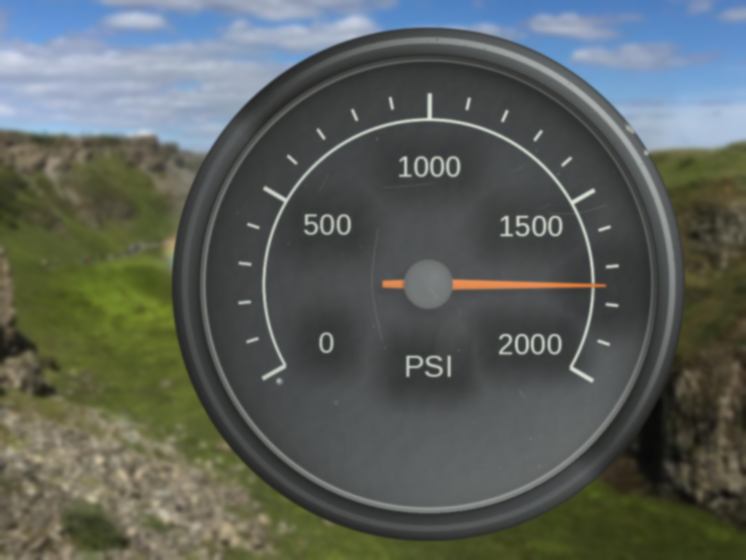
psi 1750
